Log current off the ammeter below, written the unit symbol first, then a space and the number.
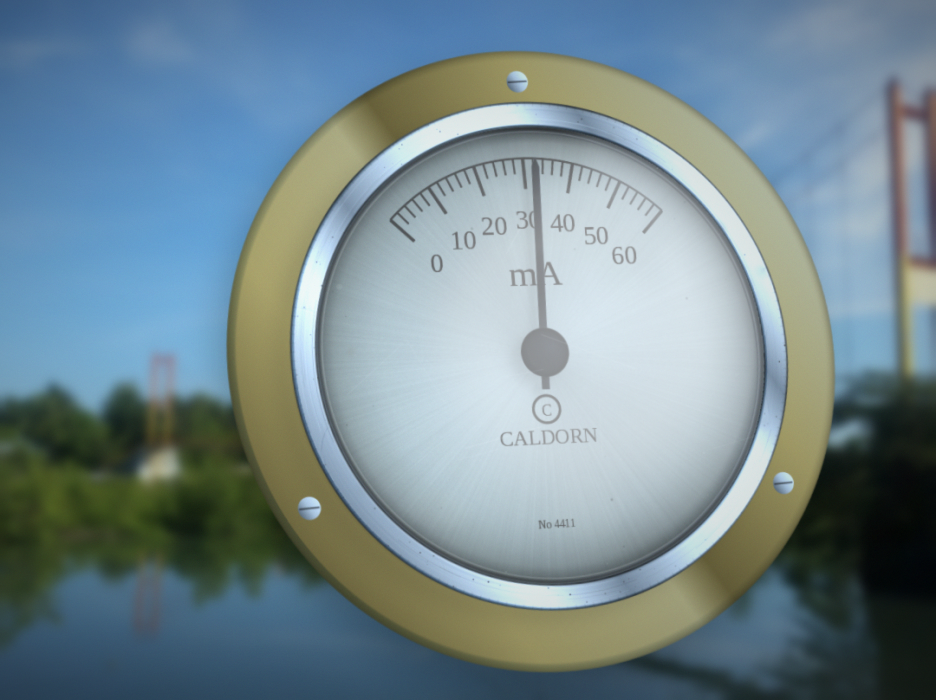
mA 32
